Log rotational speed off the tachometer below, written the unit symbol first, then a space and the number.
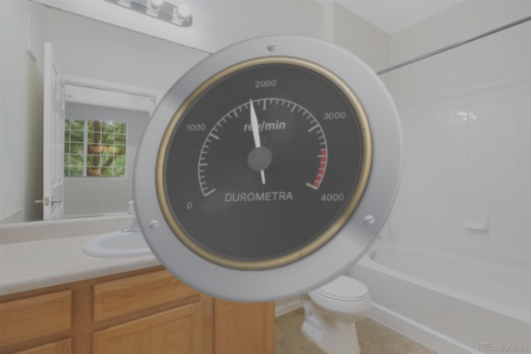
rpm 1800
